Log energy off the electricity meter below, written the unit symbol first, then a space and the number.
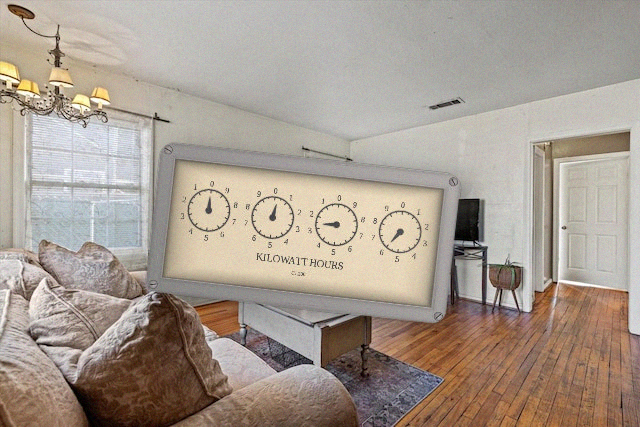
kWh 26
